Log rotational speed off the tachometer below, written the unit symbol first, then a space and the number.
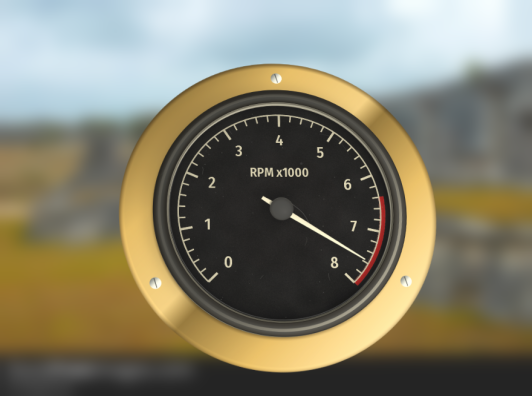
rpm 7600
